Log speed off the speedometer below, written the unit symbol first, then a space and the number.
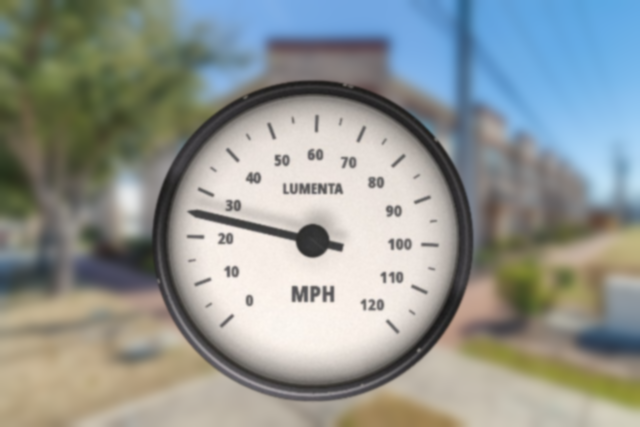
mph 25
